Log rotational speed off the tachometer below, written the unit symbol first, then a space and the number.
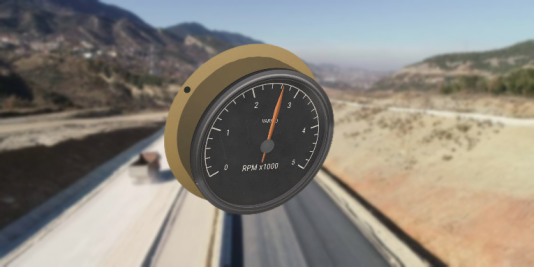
rpm 2600
